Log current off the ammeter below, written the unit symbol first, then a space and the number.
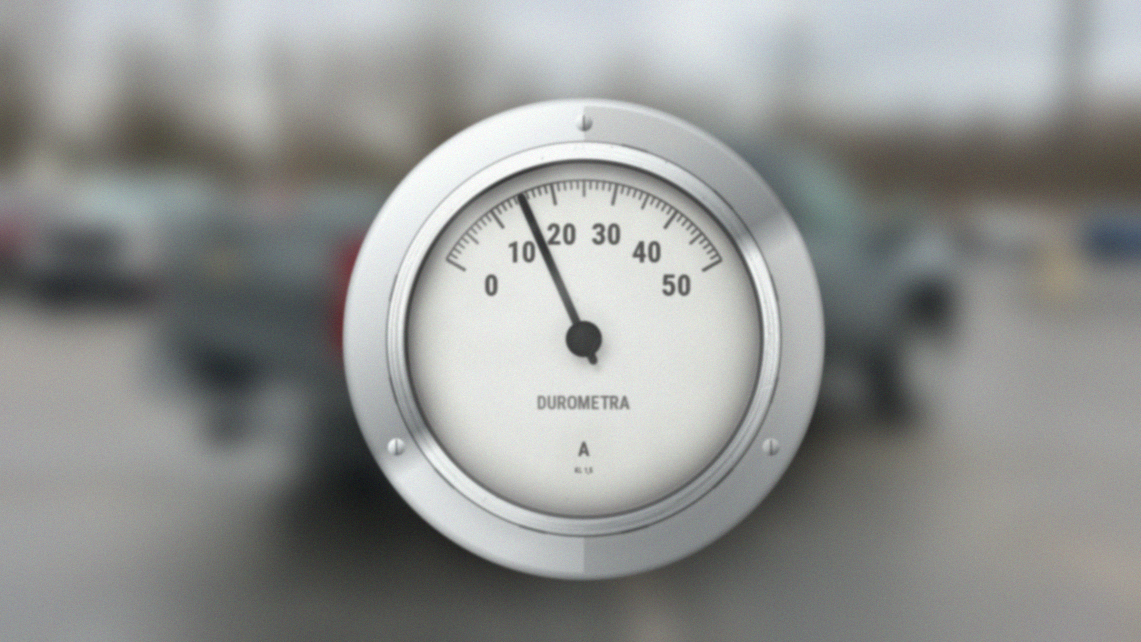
A 15
